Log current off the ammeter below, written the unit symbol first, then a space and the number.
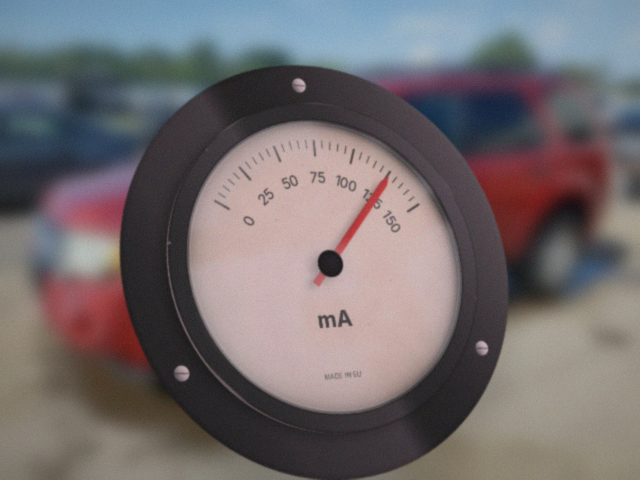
mA 125
